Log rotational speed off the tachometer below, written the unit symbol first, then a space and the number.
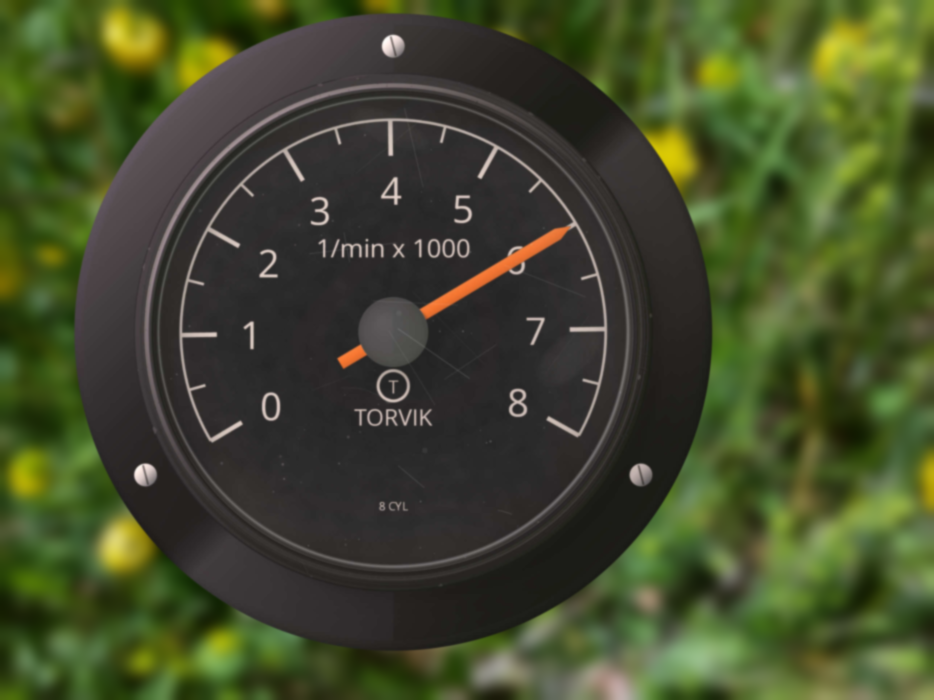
rpm 6000
